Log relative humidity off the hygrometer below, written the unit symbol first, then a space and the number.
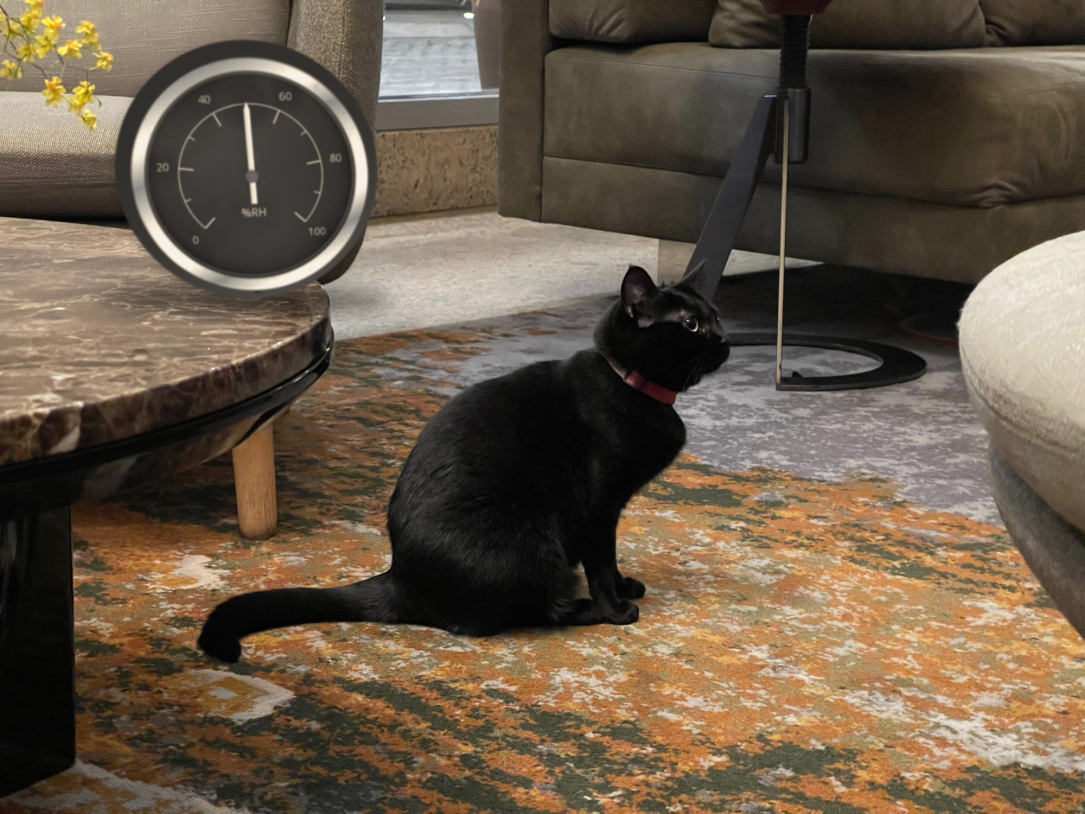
% 50
